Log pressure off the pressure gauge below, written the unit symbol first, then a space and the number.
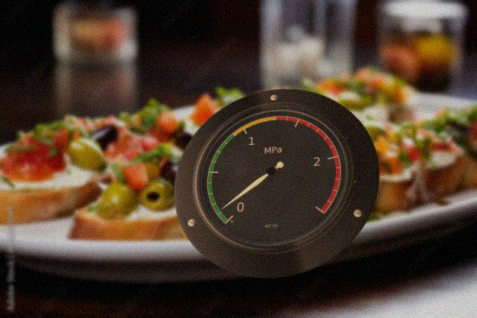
MPa 0.1
